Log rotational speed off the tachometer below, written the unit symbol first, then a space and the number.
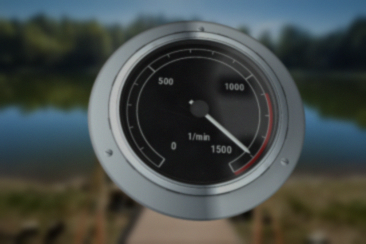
rpm 1400
